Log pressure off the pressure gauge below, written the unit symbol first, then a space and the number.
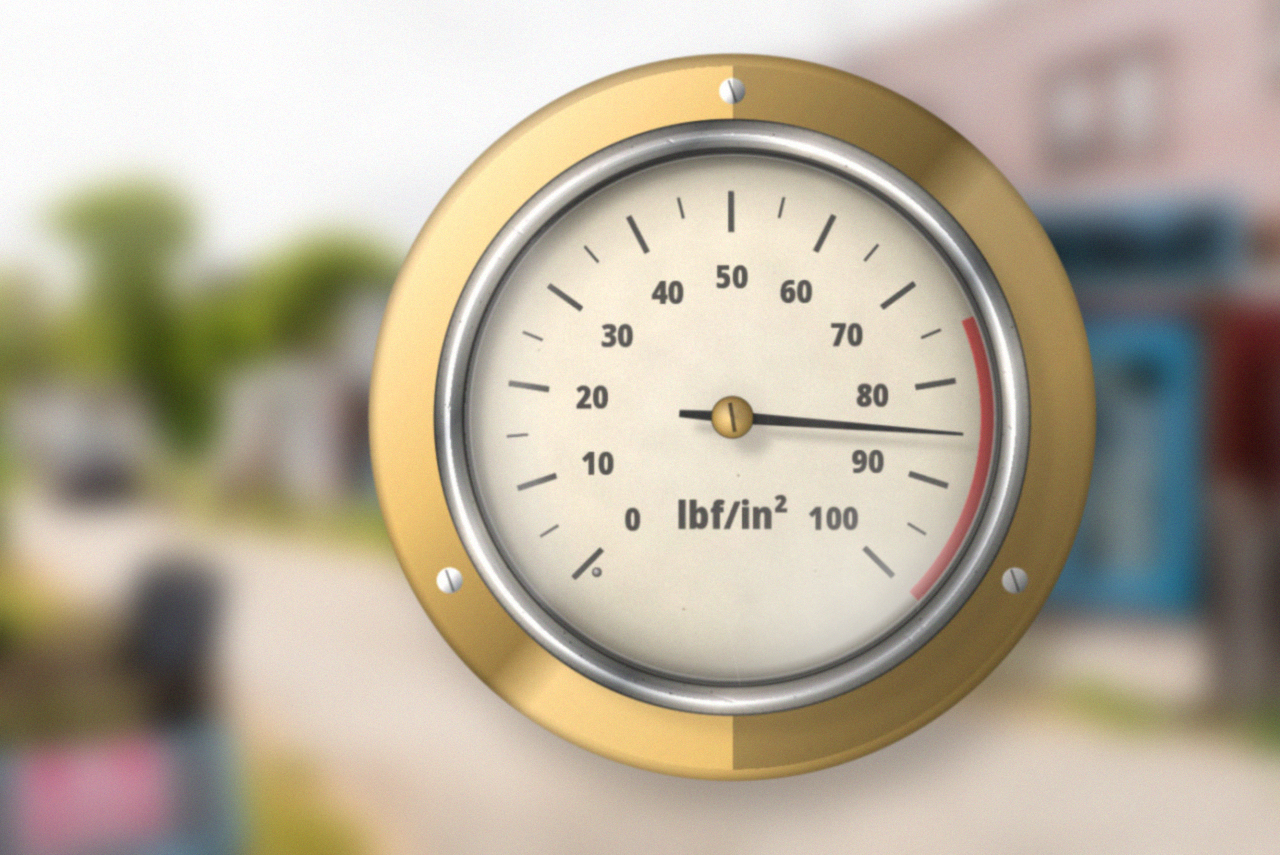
psi 85
